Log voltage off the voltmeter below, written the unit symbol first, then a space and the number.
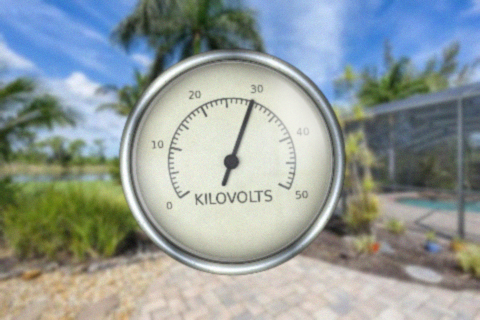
kV 30
